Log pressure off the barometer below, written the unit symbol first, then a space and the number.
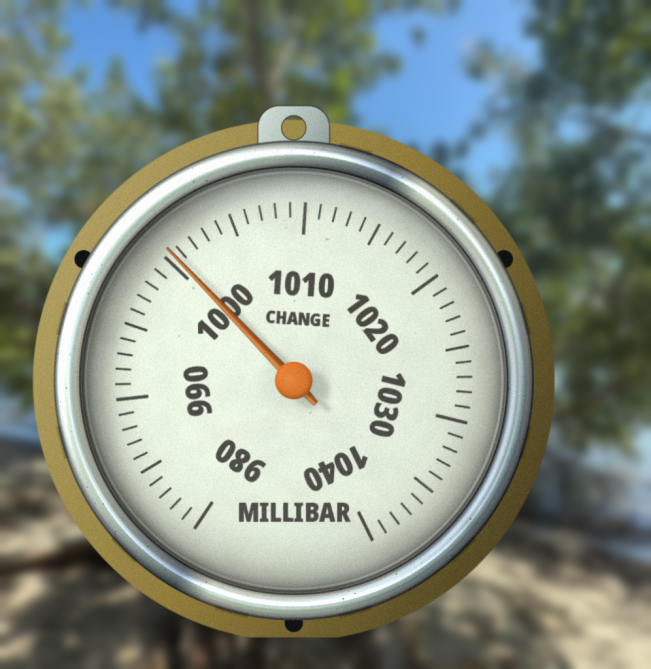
mbar 1000.5
